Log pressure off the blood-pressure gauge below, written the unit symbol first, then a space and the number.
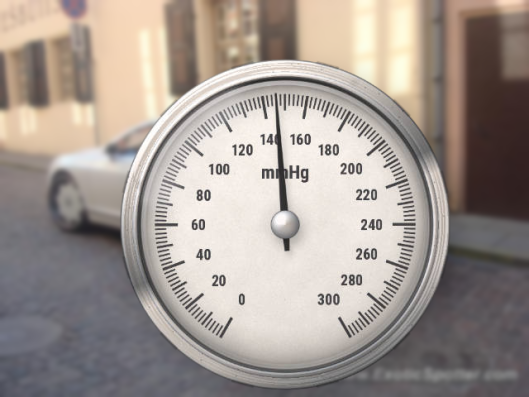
mmHg 146
